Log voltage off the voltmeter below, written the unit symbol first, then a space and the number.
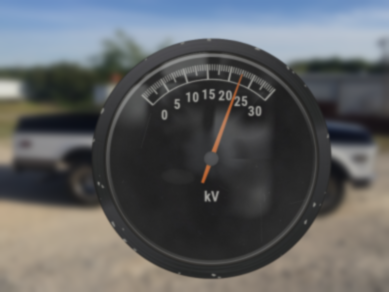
kV 22.5
